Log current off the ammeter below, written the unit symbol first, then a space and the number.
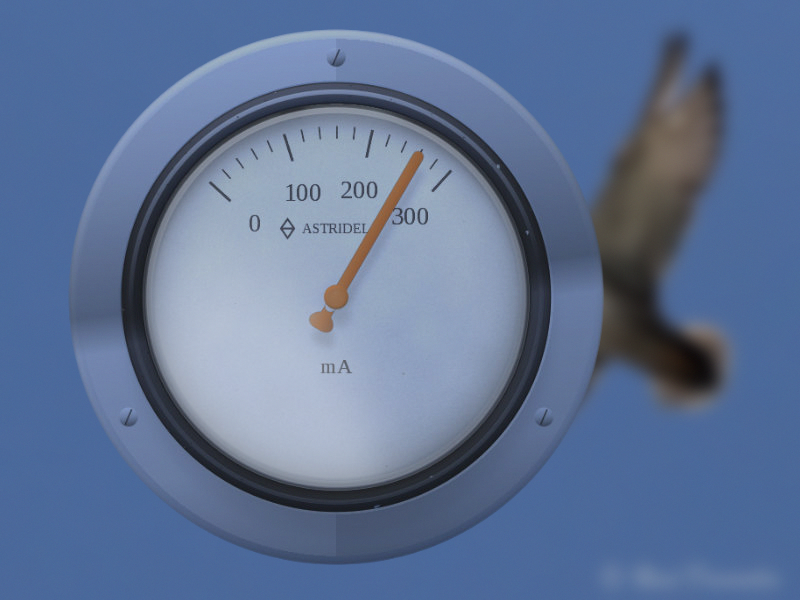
mA 260
